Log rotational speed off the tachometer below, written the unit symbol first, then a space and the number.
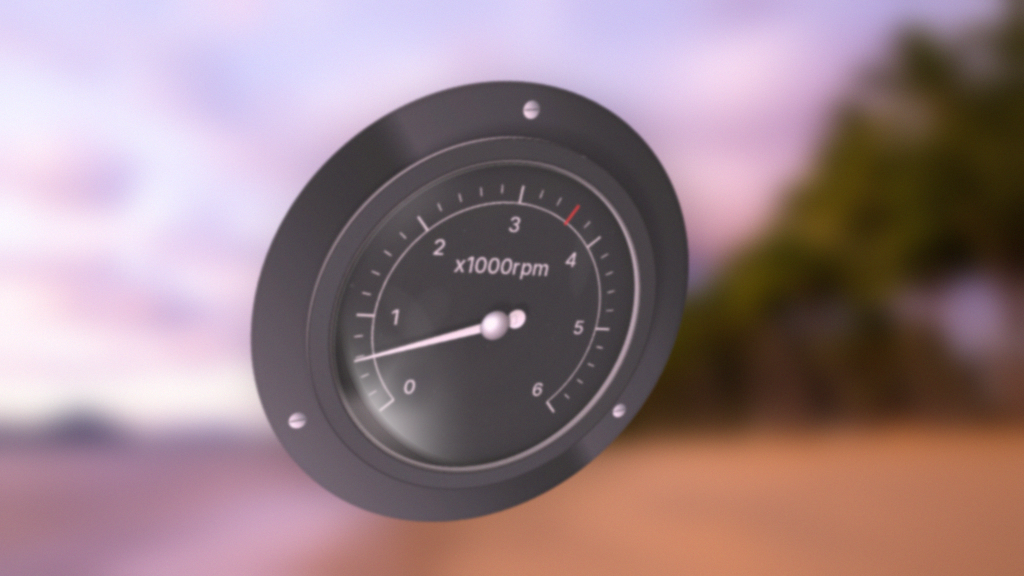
rpm 600
